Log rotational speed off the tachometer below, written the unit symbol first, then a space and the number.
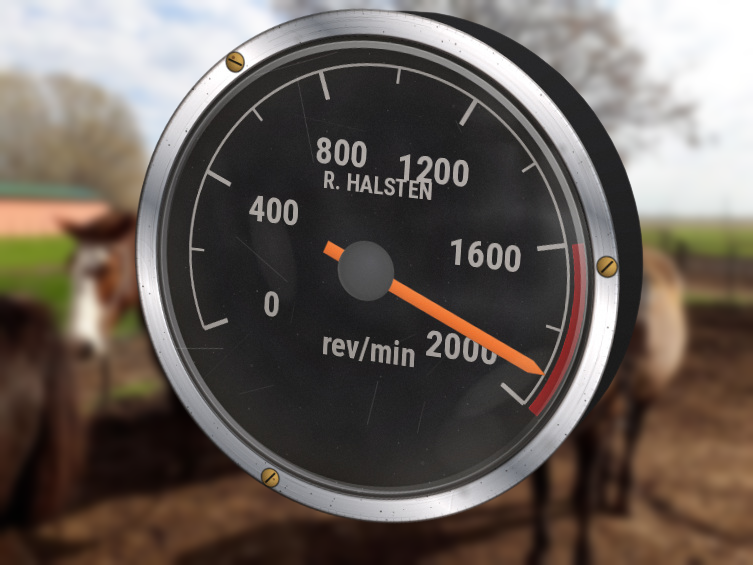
rpm 1900
